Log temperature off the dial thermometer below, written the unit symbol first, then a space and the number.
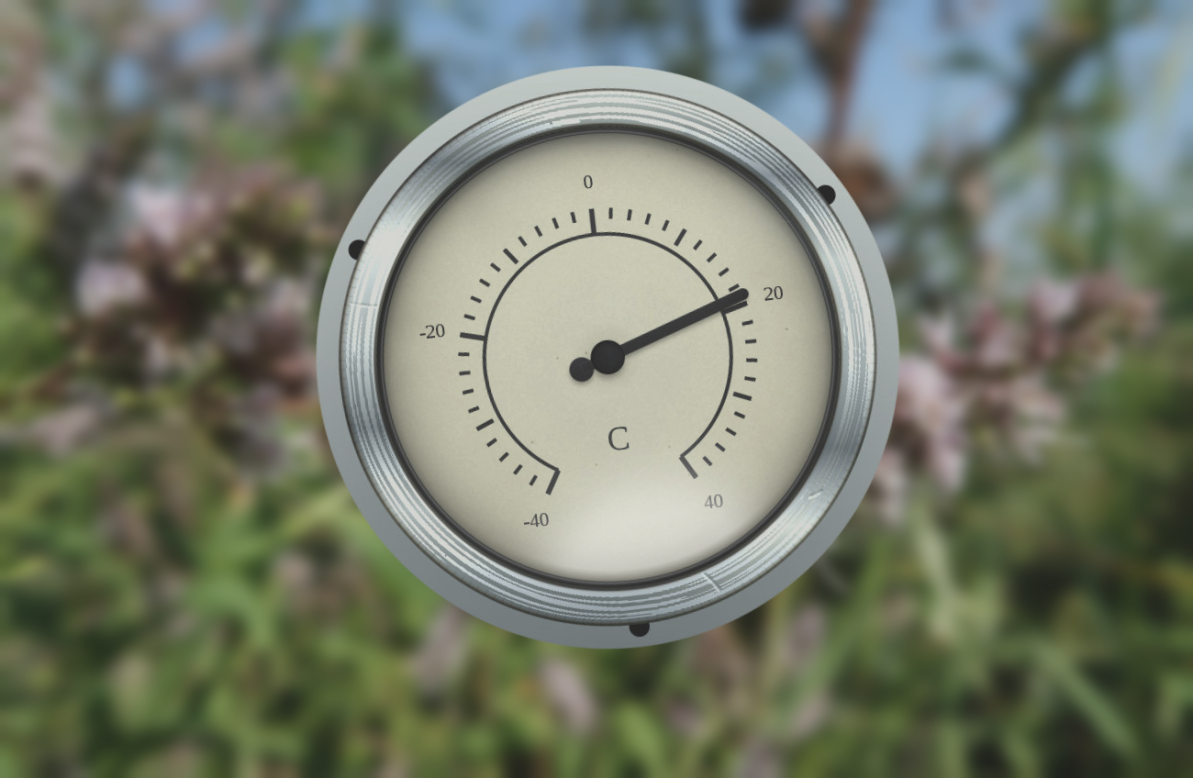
°C 19
